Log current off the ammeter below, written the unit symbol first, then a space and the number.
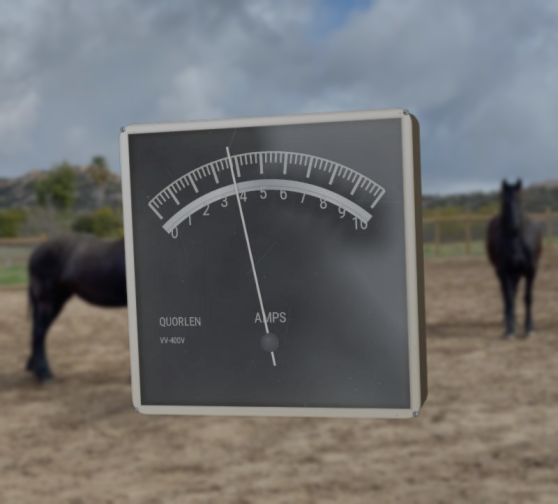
A 3.8
